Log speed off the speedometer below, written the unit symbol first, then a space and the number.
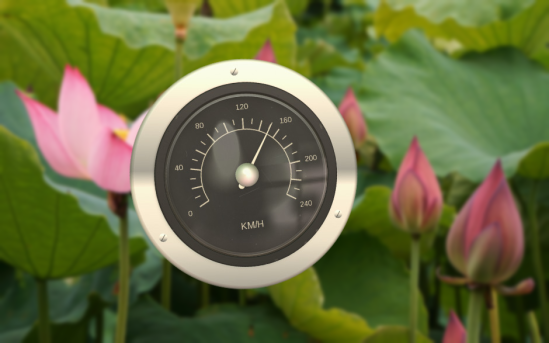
km/h 150
